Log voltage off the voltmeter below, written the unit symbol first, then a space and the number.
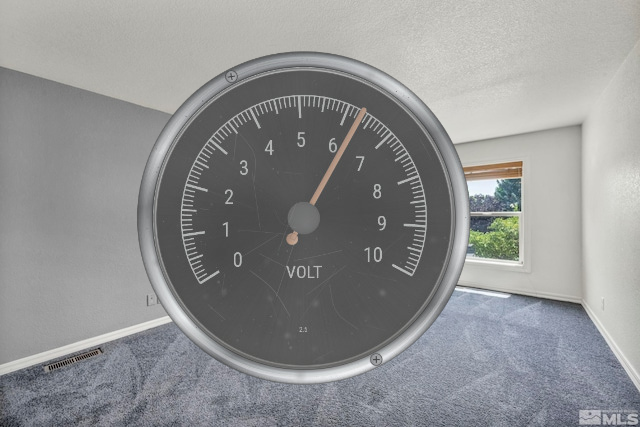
V 6.3
